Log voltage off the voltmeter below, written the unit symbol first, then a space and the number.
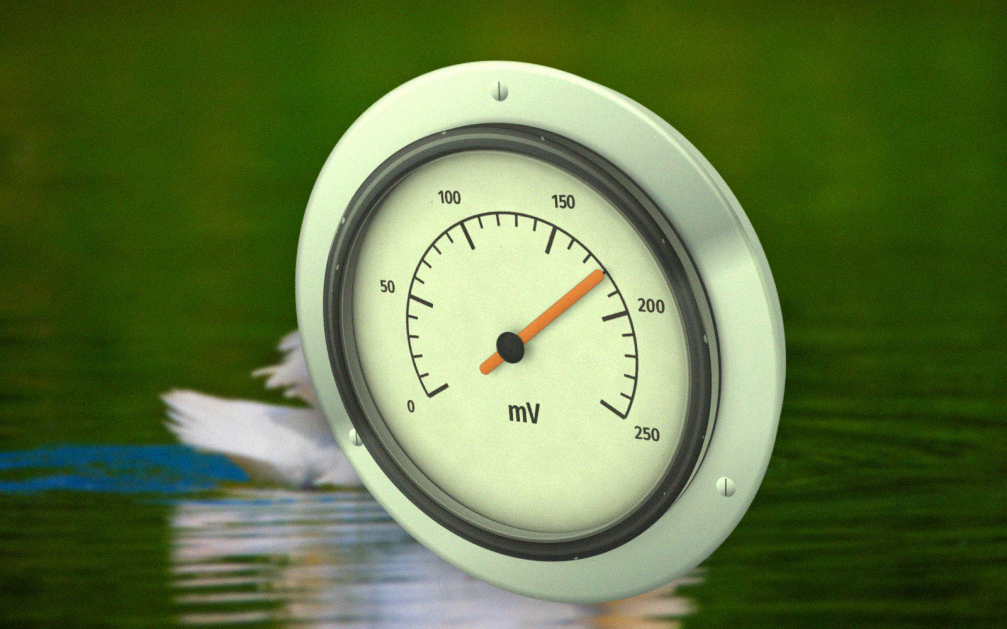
mV 180
